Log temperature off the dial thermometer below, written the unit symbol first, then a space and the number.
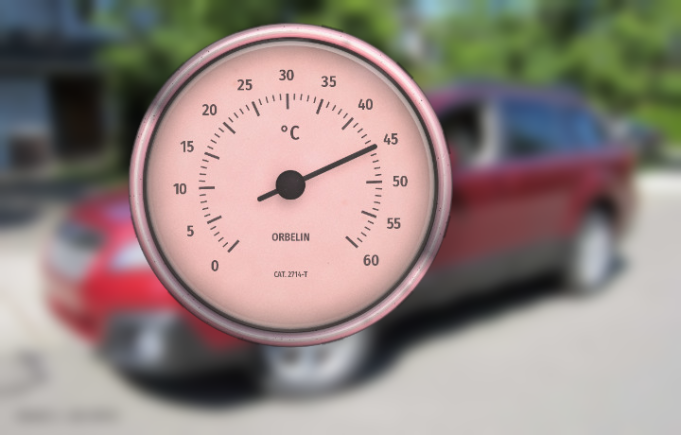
°C 45
